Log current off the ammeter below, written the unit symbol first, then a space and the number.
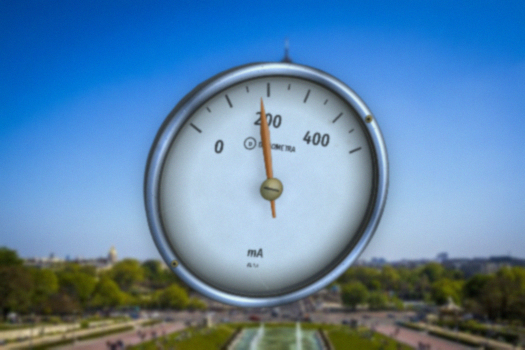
mA 175
